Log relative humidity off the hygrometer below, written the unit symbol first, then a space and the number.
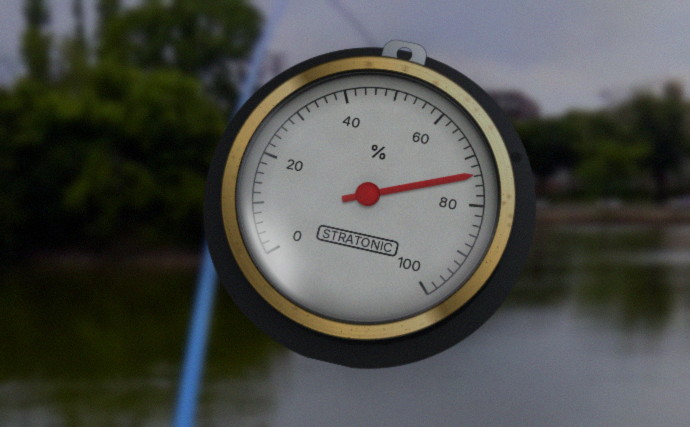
% 74
